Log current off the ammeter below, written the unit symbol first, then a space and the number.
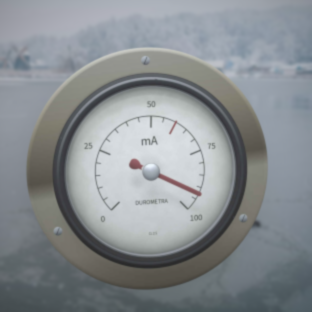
mA 92.5
